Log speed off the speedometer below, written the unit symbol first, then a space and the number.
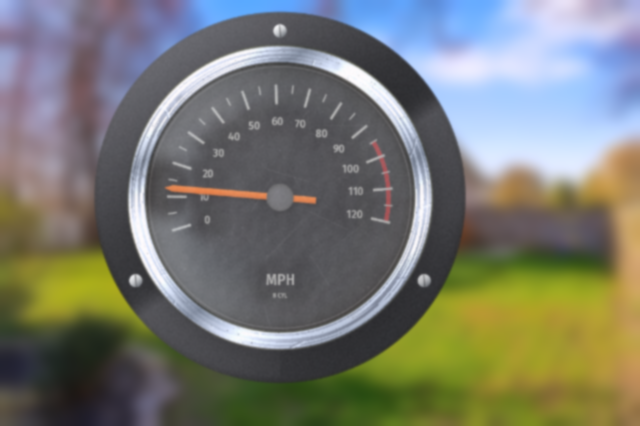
mph 12.5
